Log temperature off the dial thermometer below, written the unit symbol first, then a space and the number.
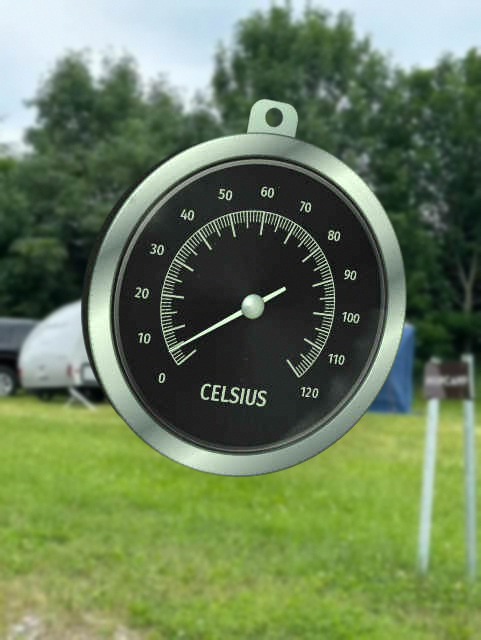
°C 5
